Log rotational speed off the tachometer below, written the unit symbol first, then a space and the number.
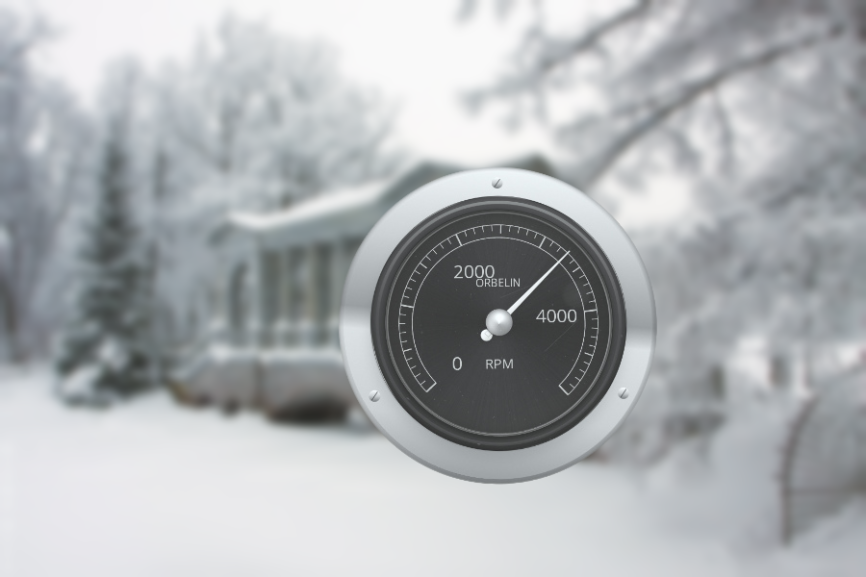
rpm 3300
